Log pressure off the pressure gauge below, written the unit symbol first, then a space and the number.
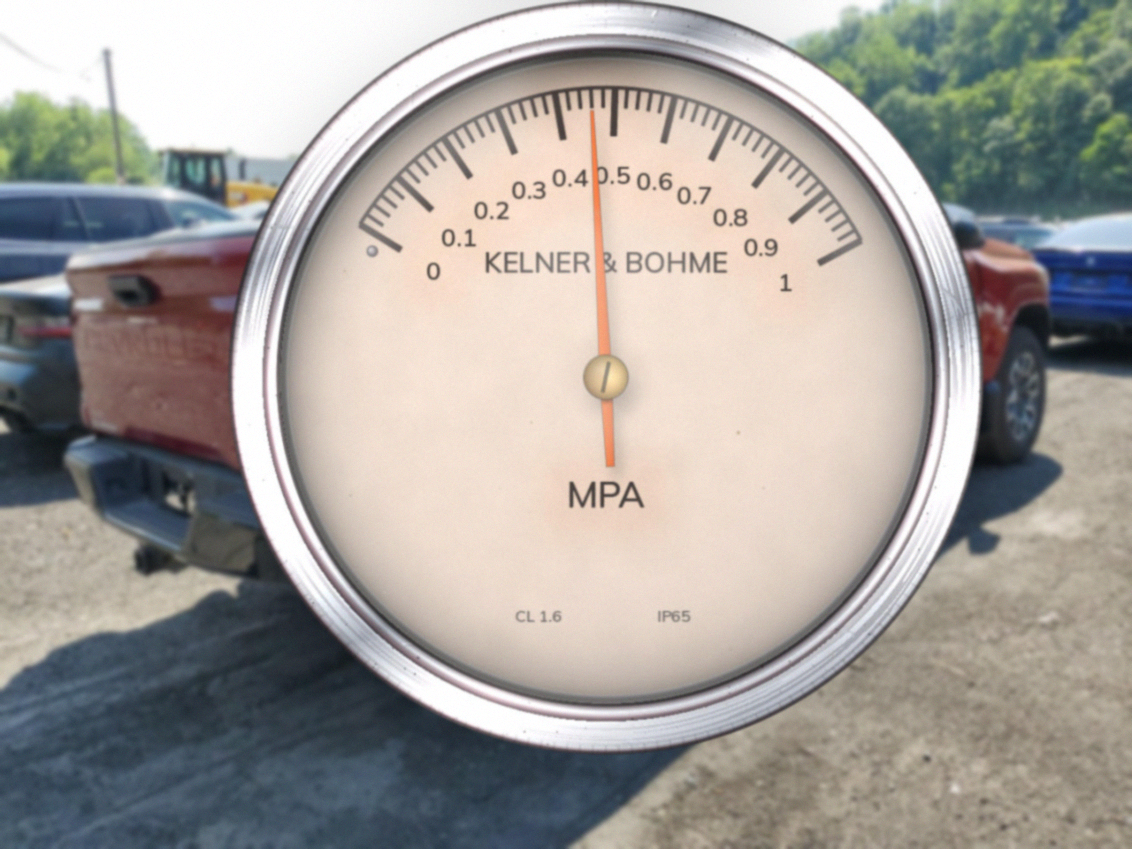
MPa 0.46
